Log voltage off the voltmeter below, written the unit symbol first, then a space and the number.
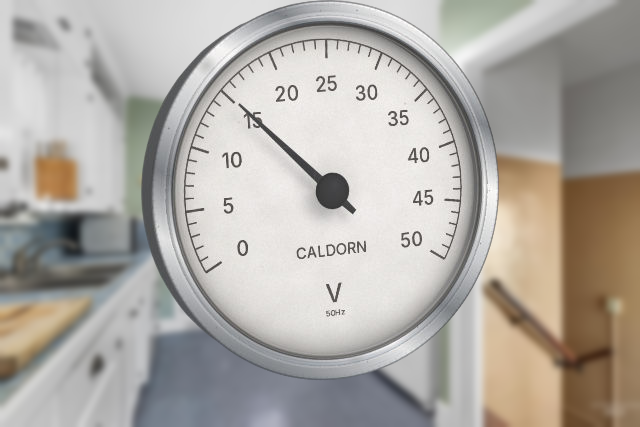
V 15
